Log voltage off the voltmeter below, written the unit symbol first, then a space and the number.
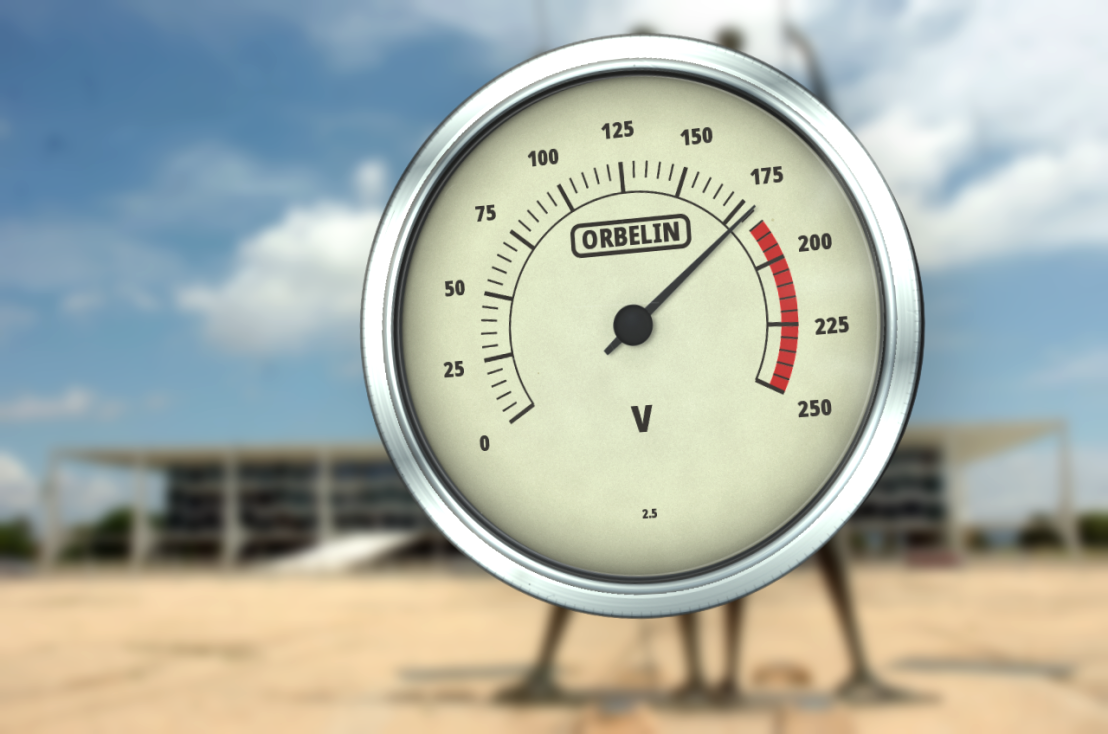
V 180
